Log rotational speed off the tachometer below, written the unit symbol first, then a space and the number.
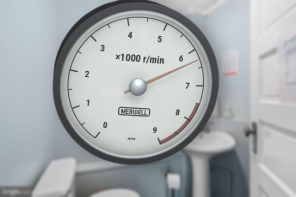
rpm 6250
